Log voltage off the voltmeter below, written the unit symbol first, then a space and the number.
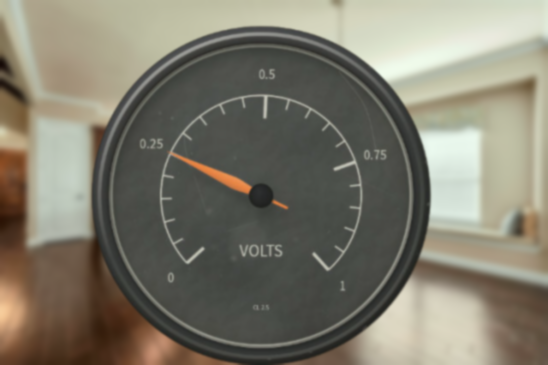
V 0.25
